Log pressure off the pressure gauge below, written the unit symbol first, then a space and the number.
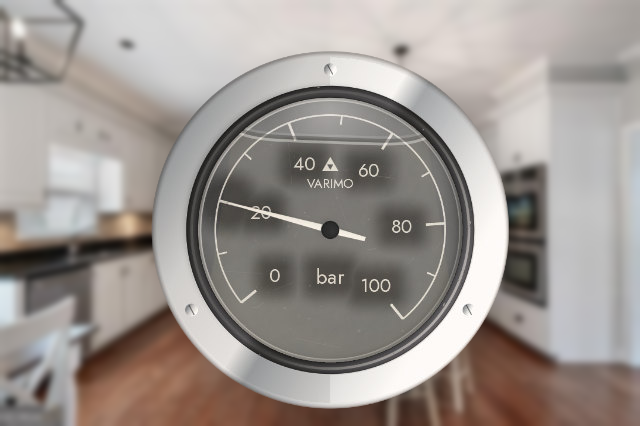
bar 20
